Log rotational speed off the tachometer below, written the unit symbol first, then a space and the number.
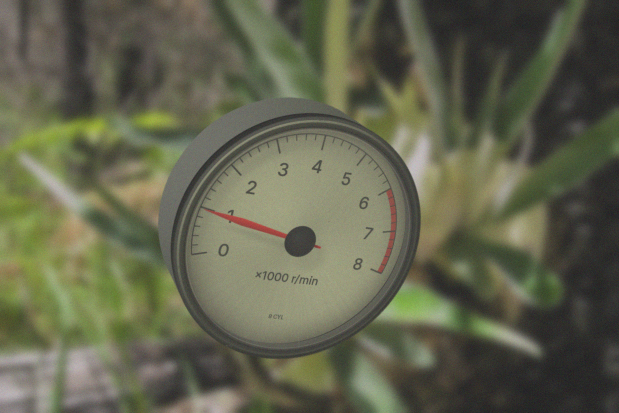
rpm 1000
